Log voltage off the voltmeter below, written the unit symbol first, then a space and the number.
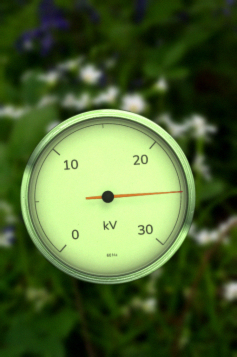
kV 25
